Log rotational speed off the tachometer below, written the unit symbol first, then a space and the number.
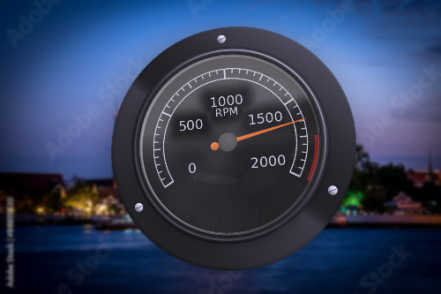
rpm 1650
